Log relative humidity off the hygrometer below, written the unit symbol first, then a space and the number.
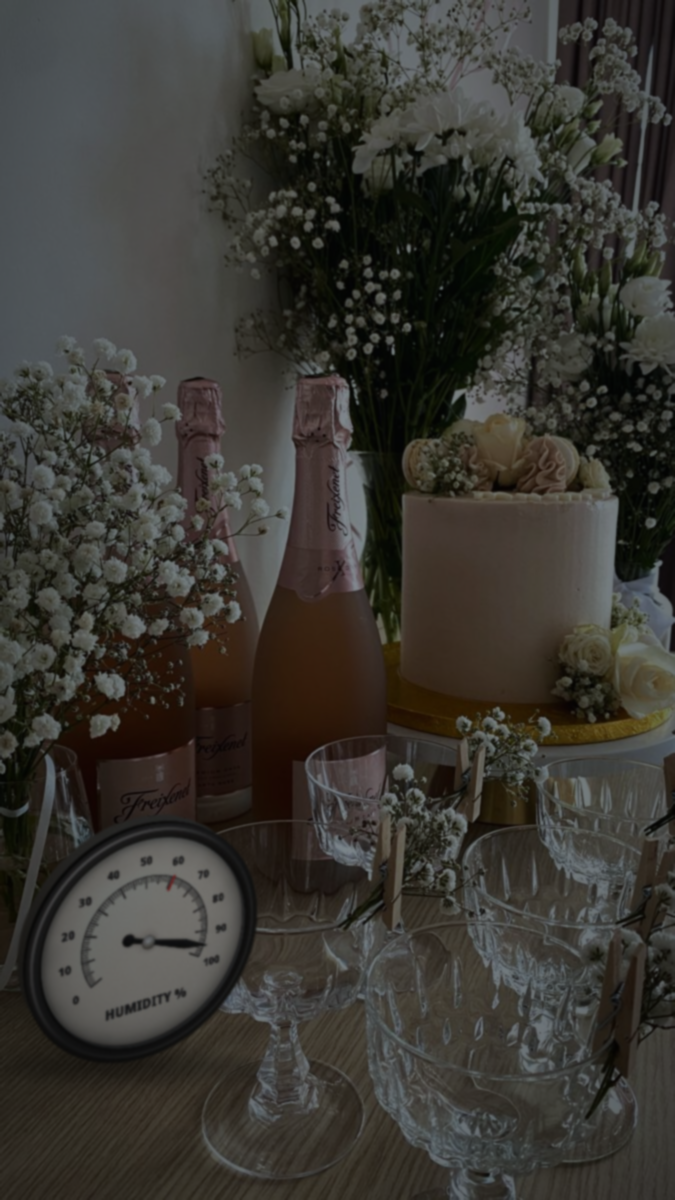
% 95
